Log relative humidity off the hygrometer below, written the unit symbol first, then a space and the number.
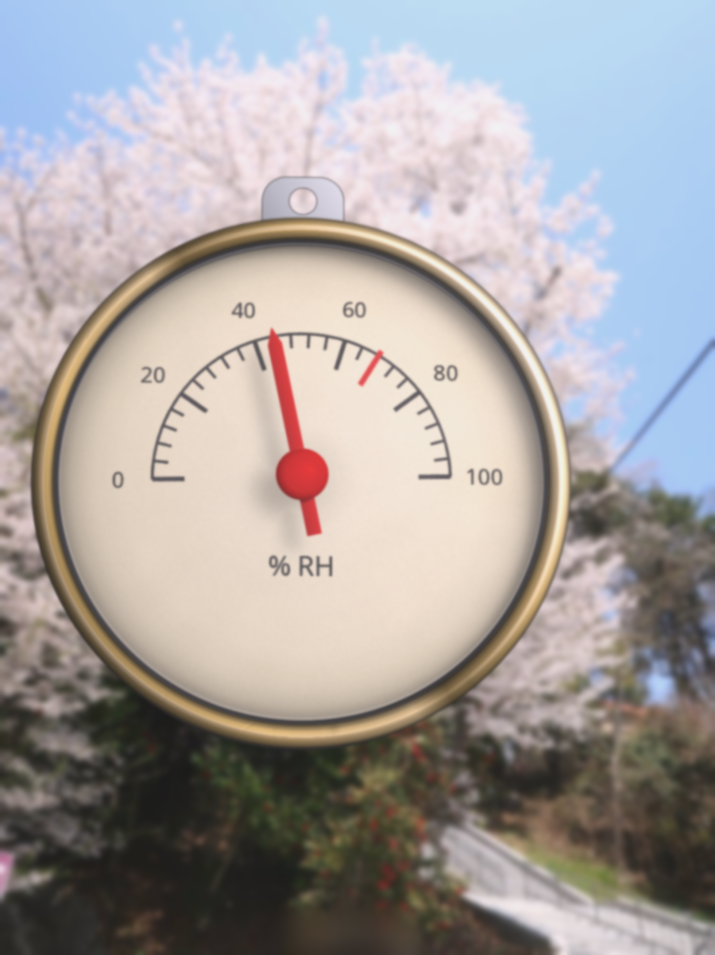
% 44
